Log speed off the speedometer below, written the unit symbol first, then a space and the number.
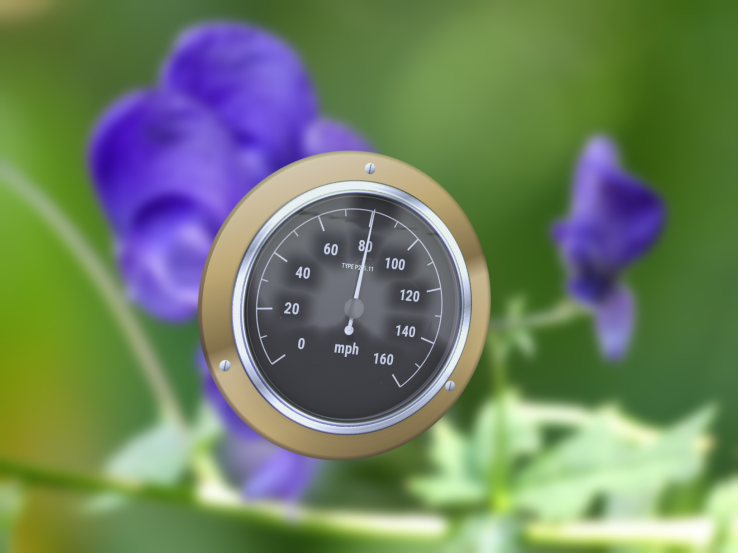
mph 80
